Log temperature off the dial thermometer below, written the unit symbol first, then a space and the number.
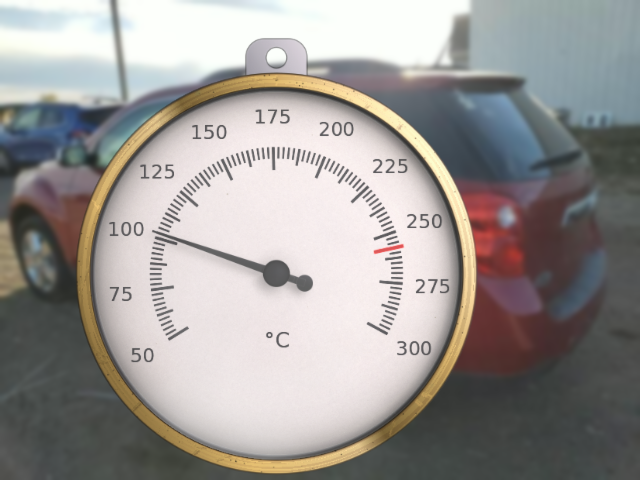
°C 102.5
